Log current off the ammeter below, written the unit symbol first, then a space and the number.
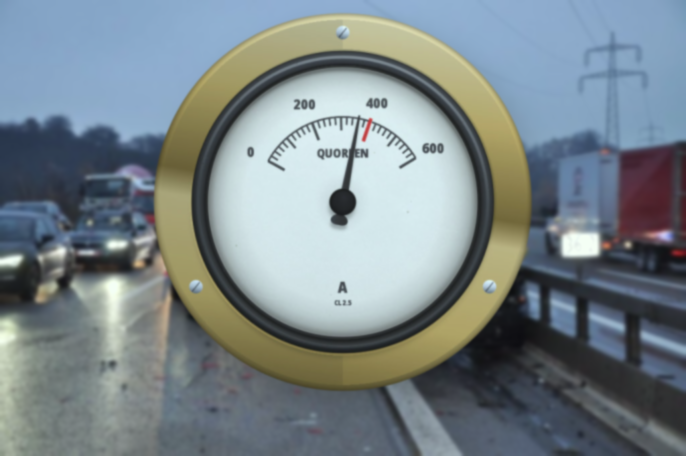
A 360
